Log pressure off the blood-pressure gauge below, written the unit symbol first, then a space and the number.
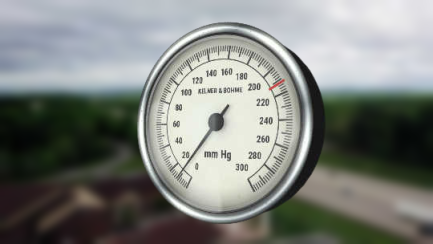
mmHg 10
